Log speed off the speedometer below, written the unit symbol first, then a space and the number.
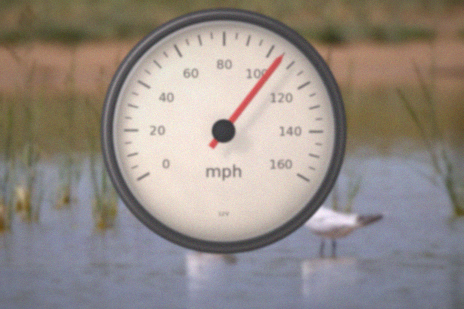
mph 105
